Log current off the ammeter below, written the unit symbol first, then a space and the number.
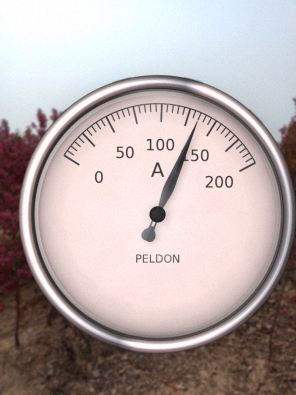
A 135
